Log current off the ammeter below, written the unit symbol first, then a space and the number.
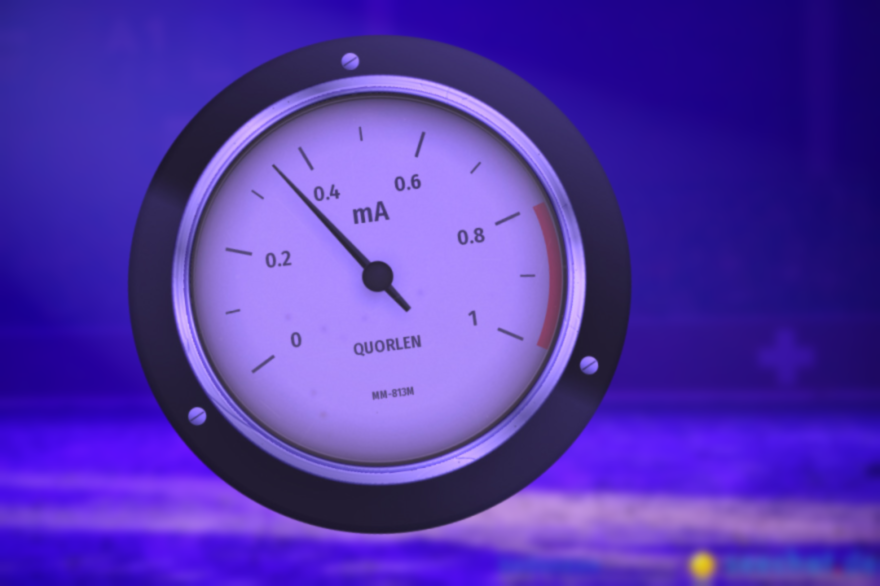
mA 0.35
